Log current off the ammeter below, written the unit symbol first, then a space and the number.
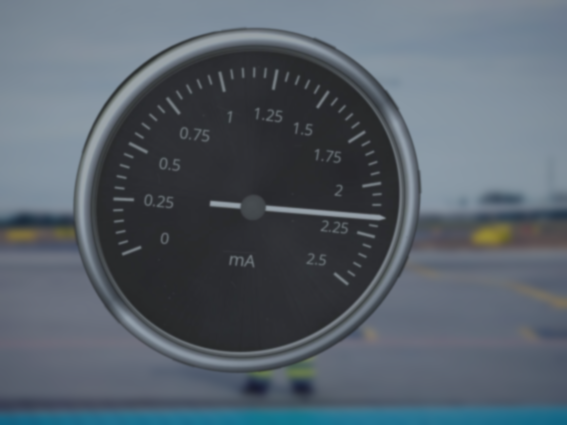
mA 2.15
